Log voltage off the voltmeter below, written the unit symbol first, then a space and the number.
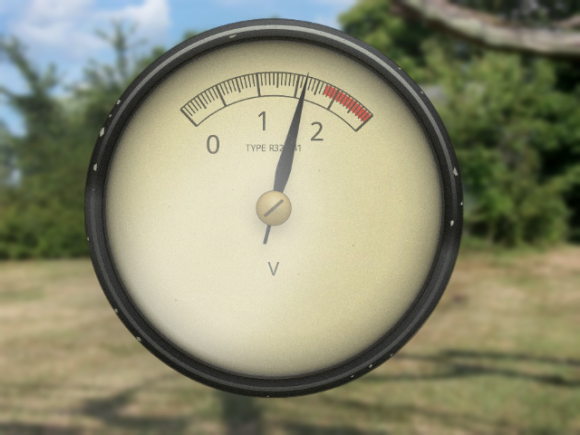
V 1.6
